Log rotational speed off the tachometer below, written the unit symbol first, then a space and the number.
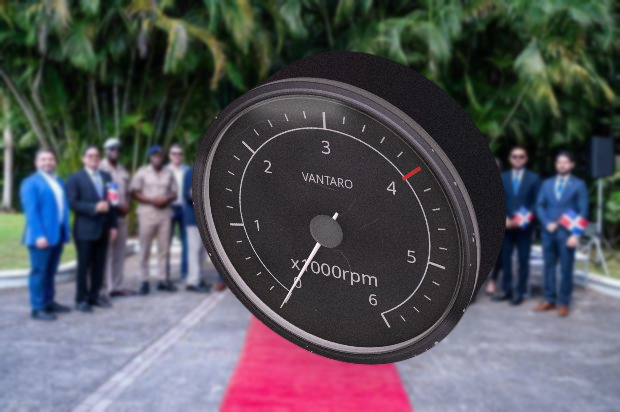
rpm 0
